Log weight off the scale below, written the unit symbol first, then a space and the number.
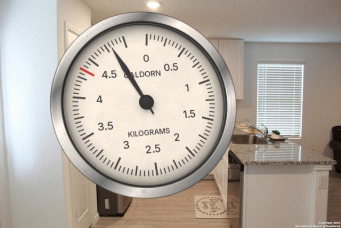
kg 4.8
